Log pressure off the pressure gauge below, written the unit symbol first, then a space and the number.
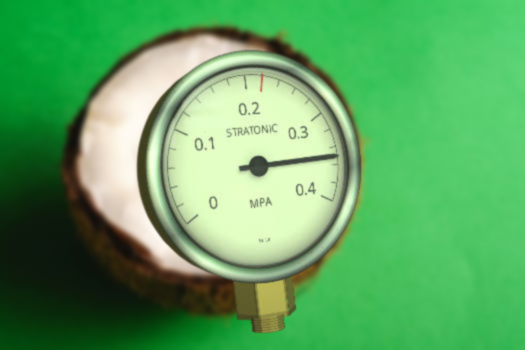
MPa 0.35
